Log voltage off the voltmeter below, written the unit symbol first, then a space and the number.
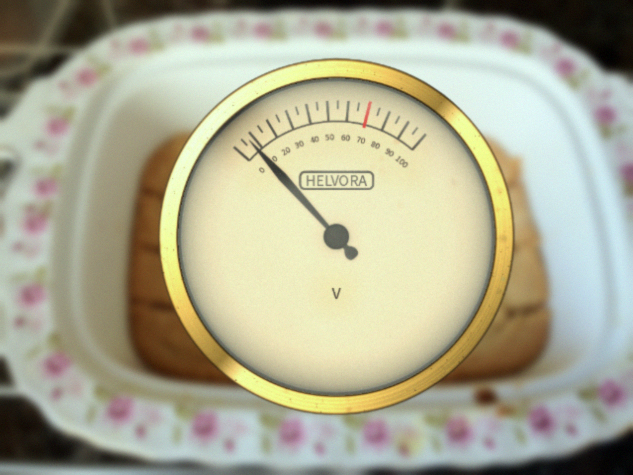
V 7.5
